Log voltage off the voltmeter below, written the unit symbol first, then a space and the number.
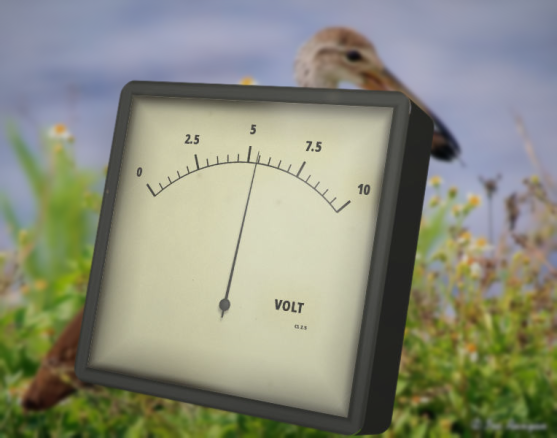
V 5.5
